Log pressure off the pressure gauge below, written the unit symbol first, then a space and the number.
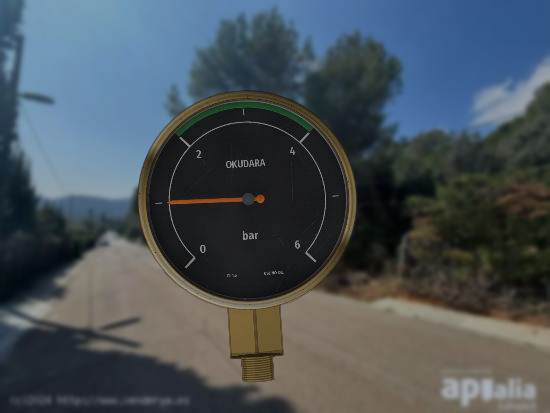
bar 1
